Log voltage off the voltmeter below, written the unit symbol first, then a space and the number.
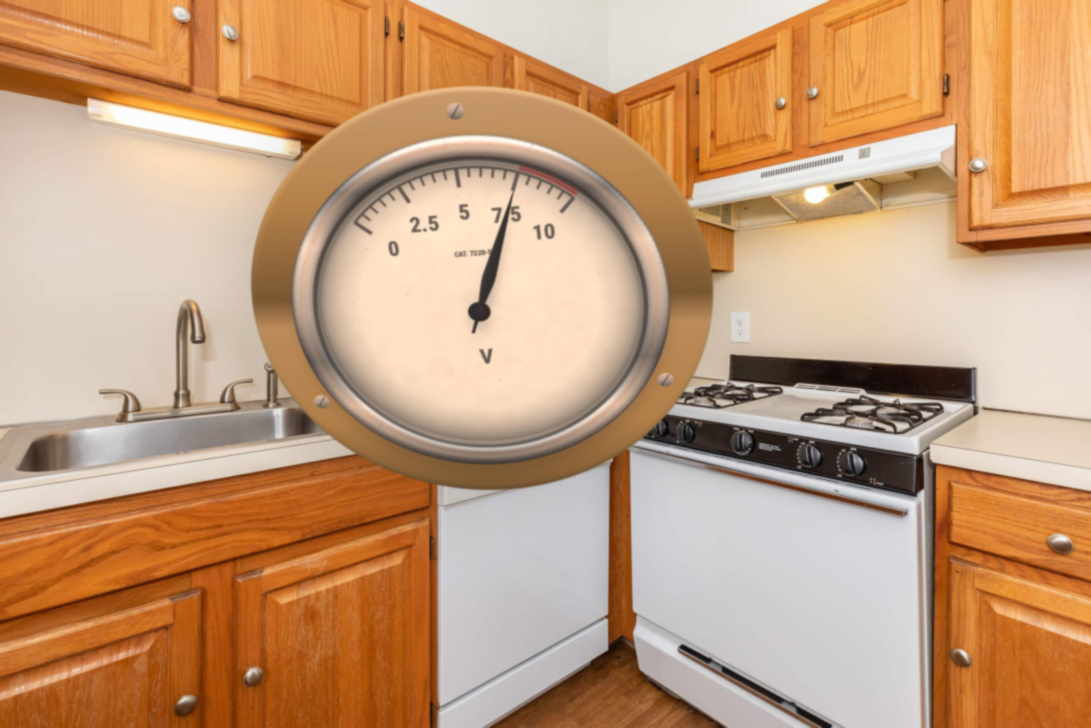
V 7.5
